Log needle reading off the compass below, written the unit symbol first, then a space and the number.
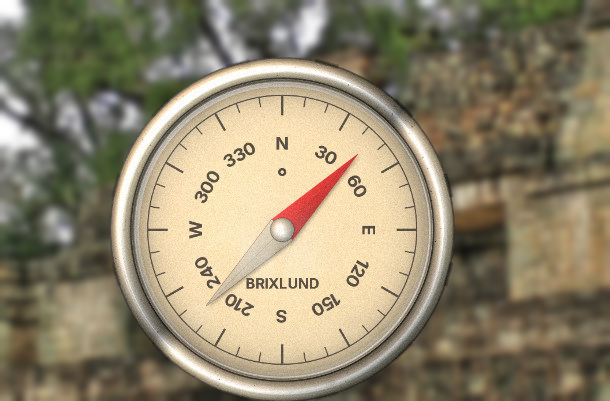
° 45
